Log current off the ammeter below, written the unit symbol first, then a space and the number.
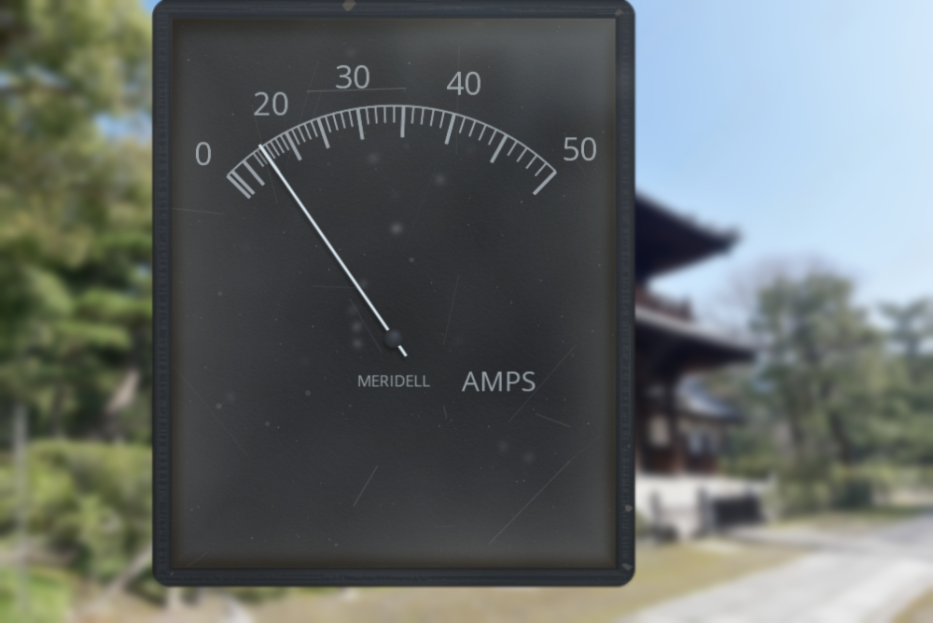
A 15
